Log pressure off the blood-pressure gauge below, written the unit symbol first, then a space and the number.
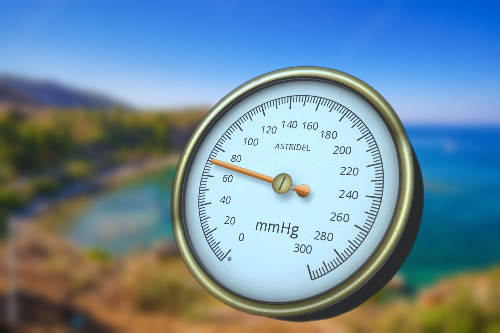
mmHg 70
